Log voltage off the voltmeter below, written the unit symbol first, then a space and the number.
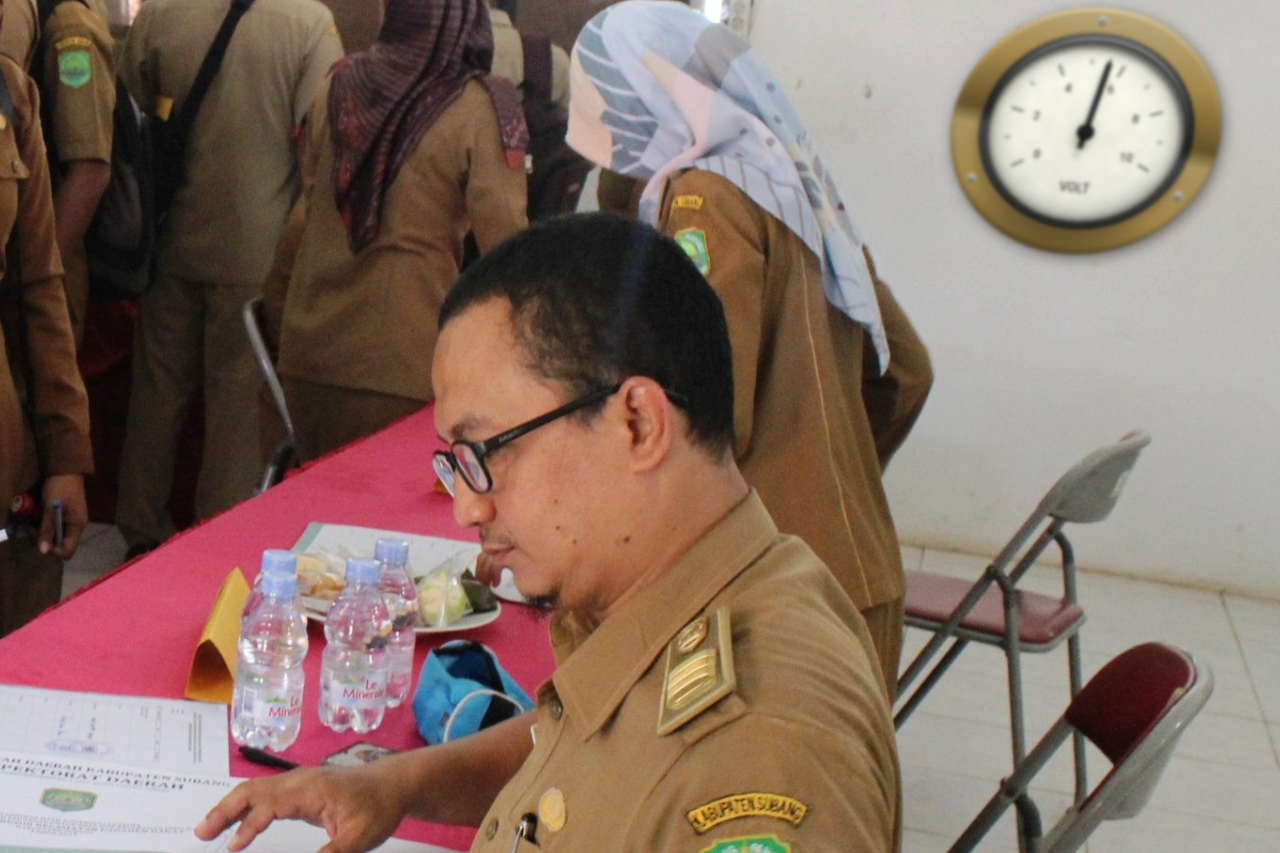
V 5.5
